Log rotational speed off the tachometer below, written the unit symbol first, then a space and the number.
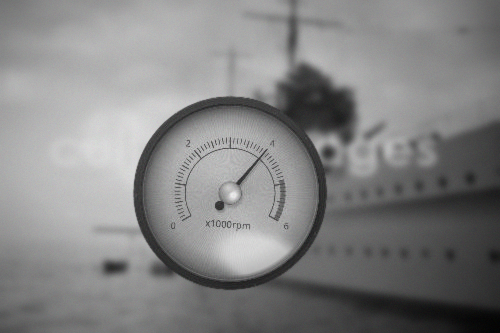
rpm 4000
